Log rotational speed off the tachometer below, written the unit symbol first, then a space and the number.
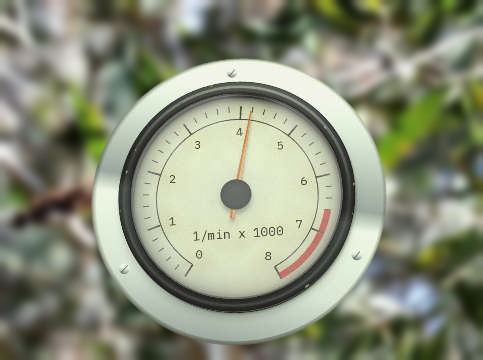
rpm 4200
